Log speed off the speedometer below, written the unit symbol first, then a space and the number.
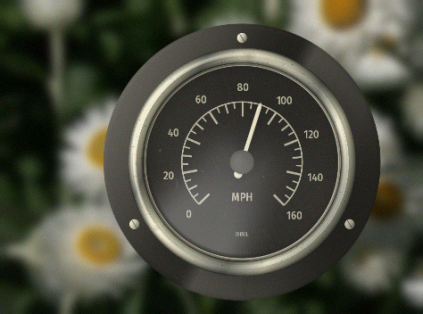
mph 90
